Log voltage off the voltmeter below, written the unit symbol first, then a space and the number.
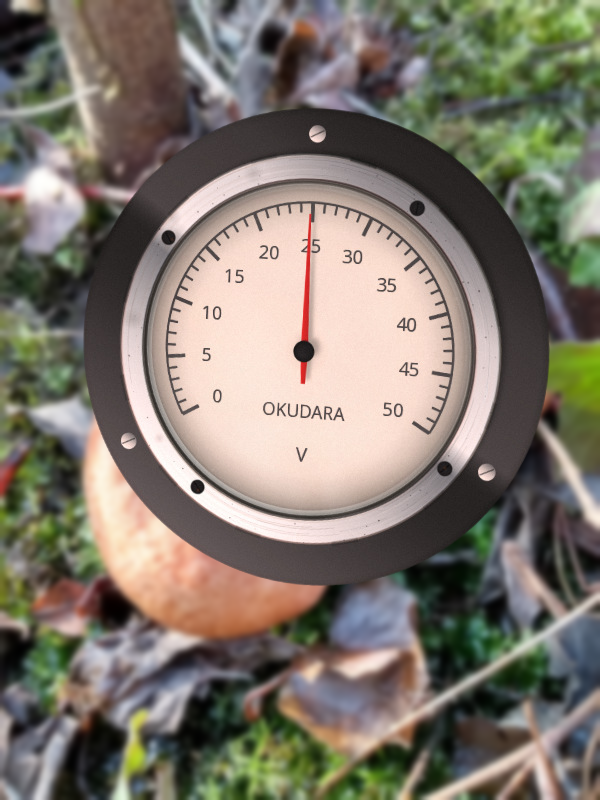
V 25
